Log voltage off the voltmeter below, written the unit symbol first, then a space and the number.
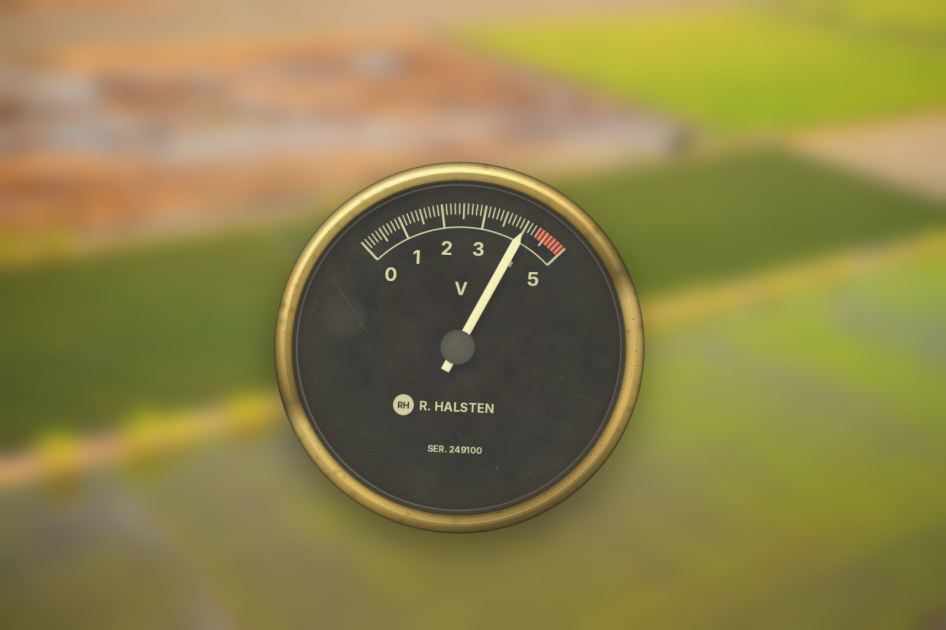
V 4
